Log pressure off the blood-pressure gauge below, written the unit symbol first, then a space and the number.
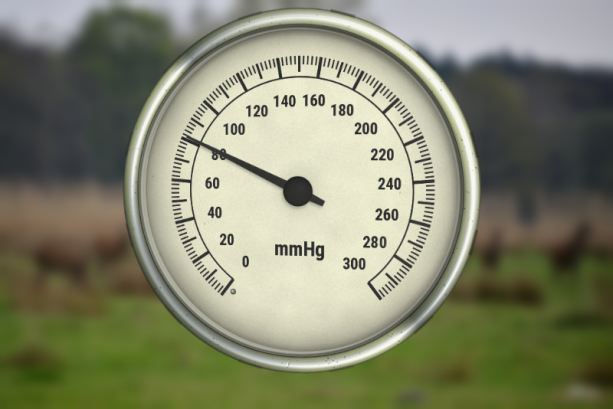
mmHg 82
